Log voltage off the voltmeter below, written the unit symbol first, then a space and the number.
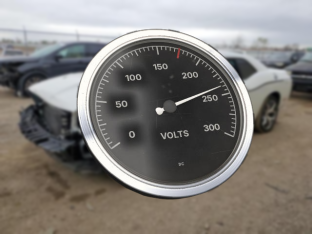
V 240
